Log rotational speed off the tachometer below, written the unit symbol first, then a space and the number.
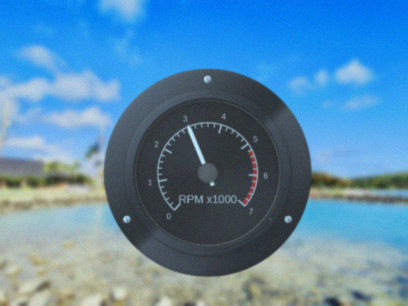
rpm 3000
